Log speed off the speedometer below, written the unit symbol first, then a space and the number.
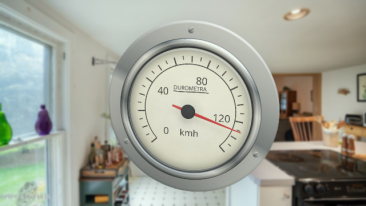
km/h 125
